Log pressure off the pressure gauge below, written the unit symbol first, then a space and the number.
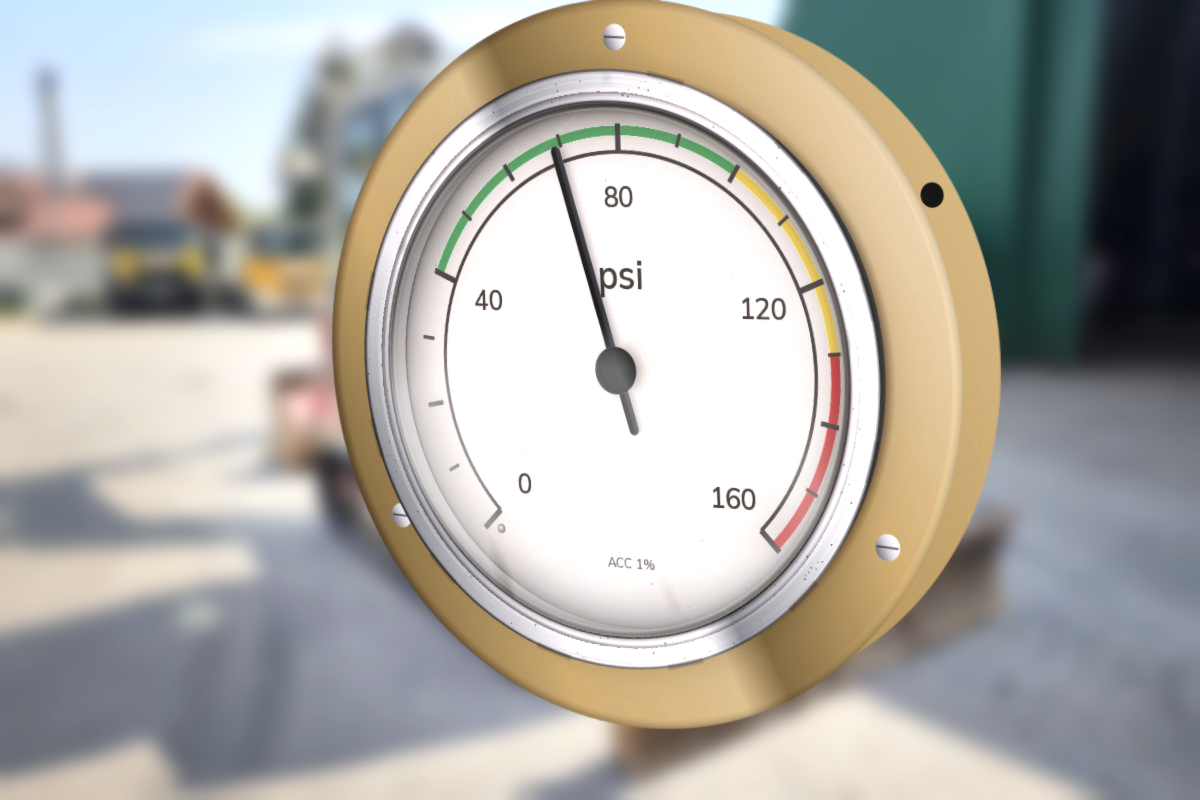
psi 70
